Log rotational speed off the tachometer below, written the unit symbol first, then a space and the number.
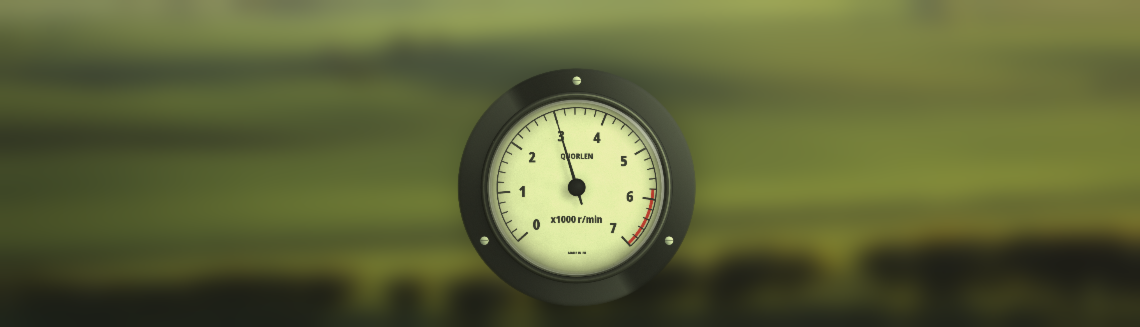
rpm 3000
